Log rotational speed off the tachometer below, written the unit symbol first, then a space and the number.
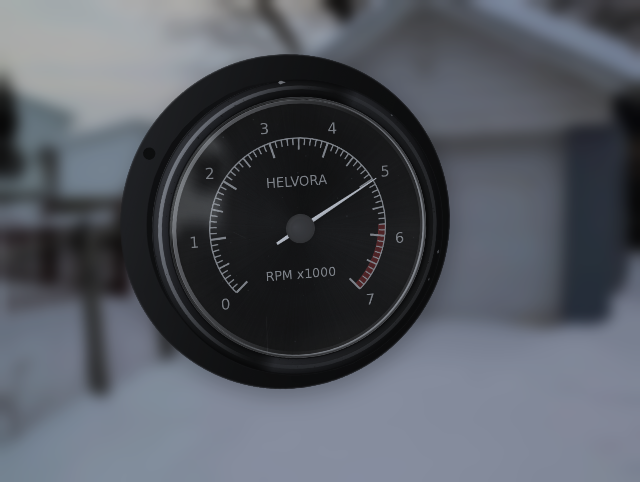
rpm 5000
